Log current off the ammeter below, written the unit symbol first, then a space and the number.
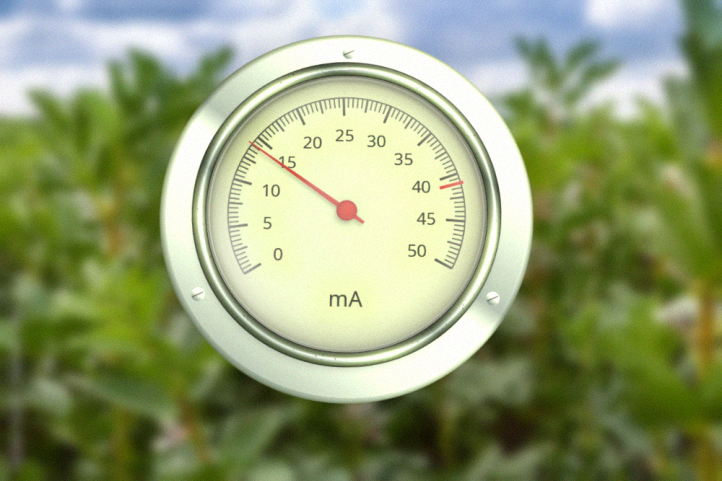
mA 14
